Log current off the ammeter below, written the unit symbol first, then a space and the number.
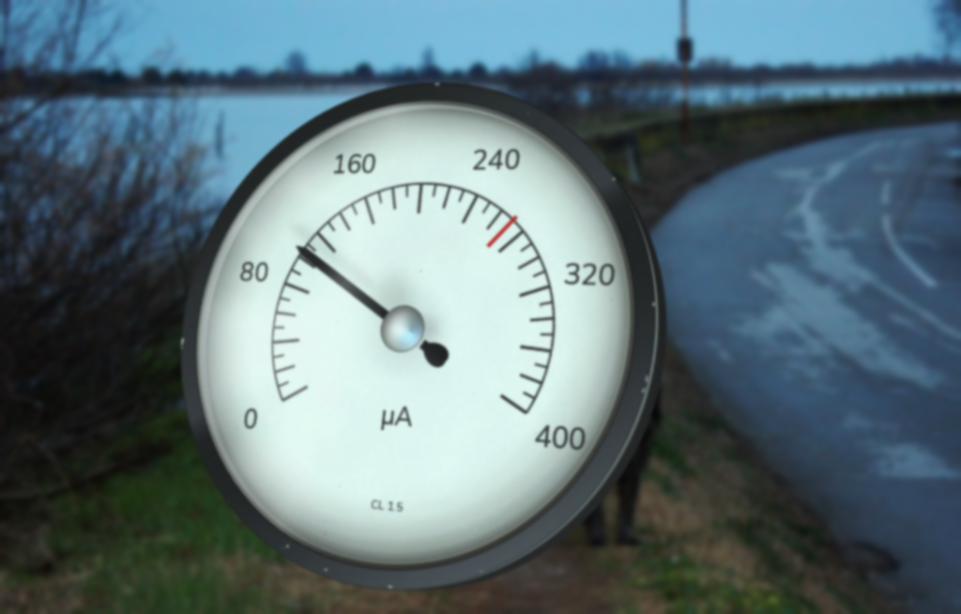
µA 105
